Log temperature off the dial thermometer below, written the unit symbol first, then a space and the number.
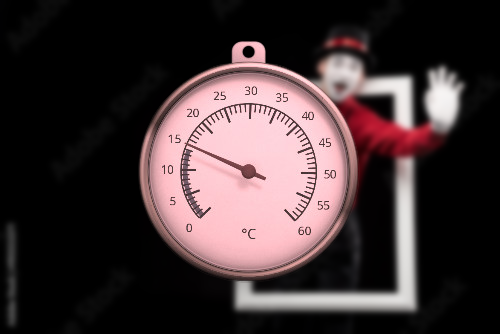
°C 15
